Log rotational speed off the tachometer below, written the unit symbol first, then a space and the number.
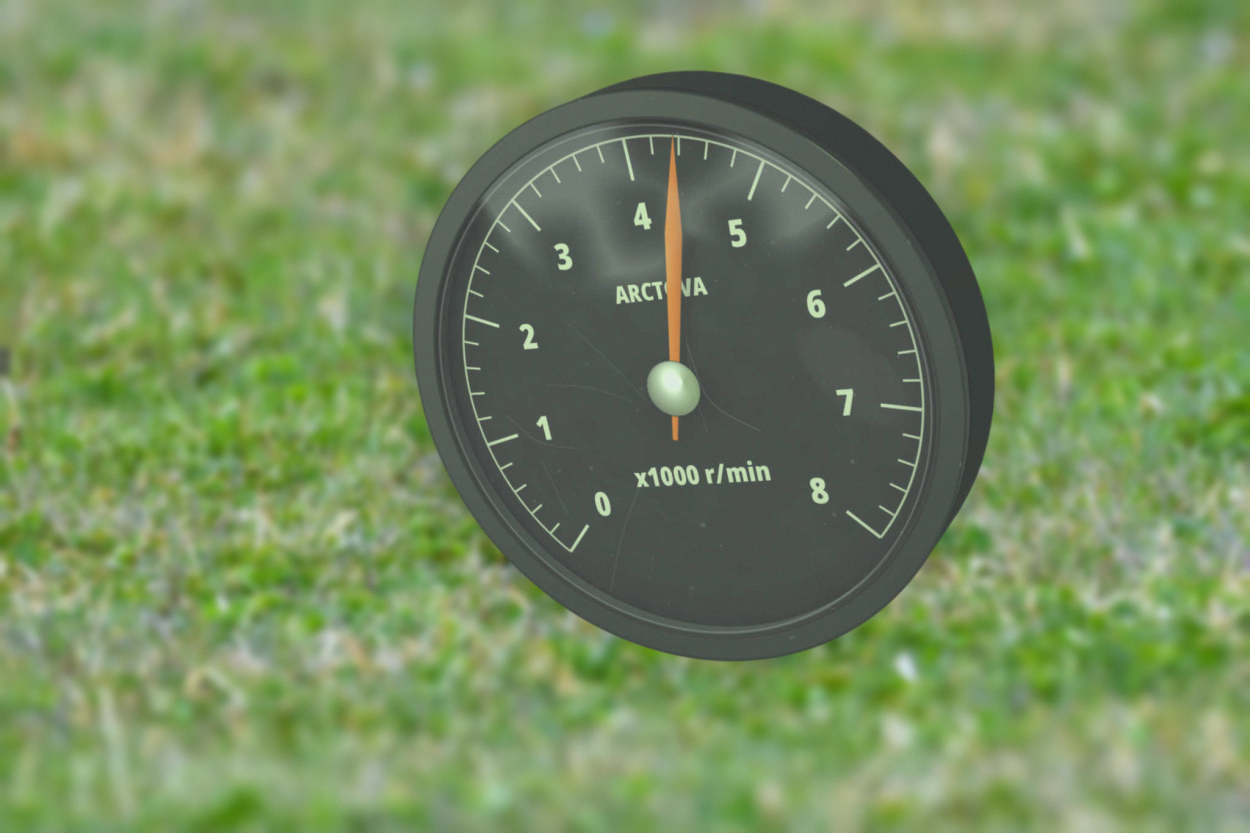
rpm 4400
